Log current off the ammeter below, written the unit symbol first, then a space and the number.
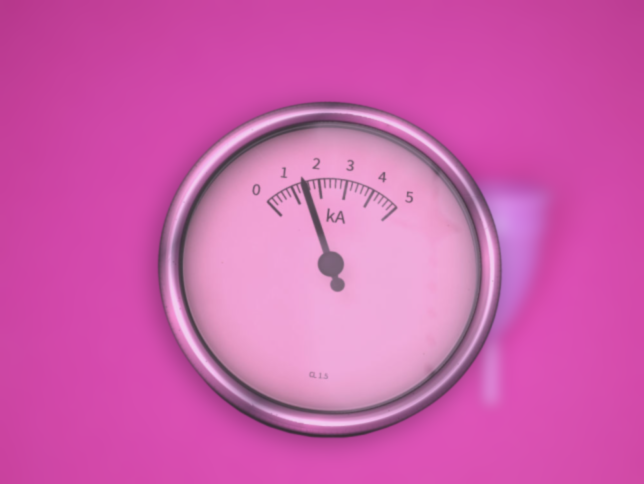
kA 1.4
